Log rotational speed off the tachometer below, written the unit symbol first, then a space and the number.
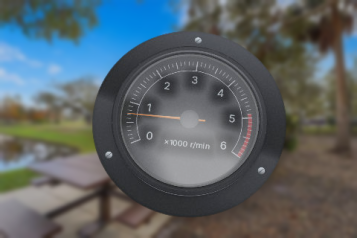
rpm 700
